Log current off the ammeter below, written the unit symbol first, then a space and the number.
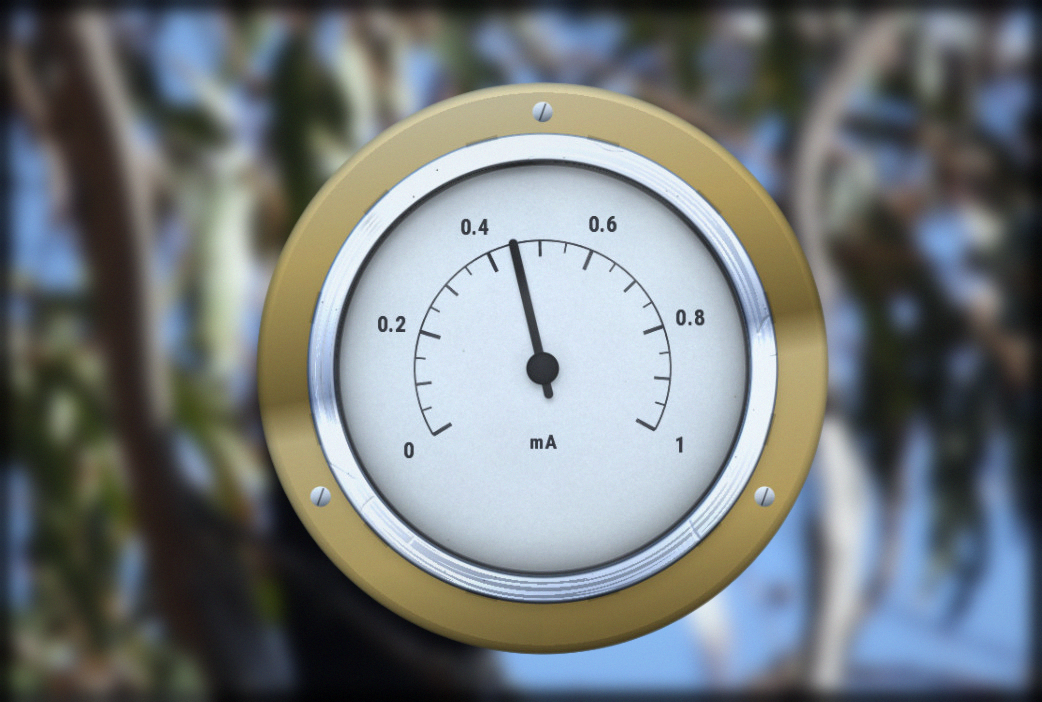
mA 0.45
